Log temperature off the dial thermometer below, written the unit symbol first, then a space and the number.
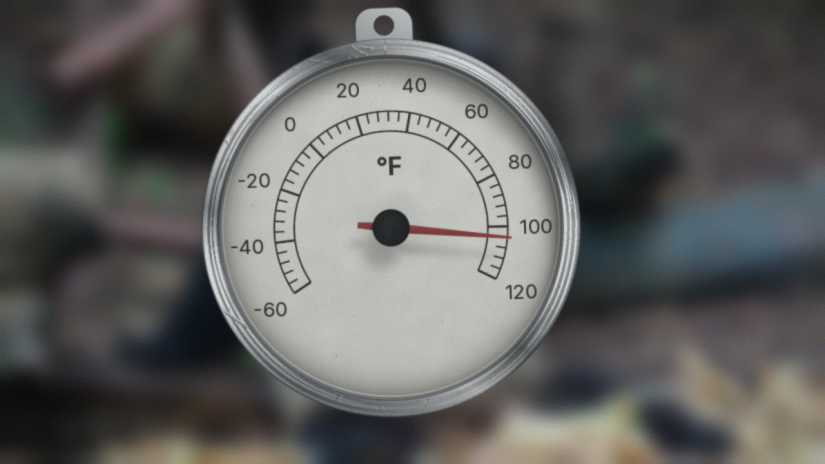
°F 104
